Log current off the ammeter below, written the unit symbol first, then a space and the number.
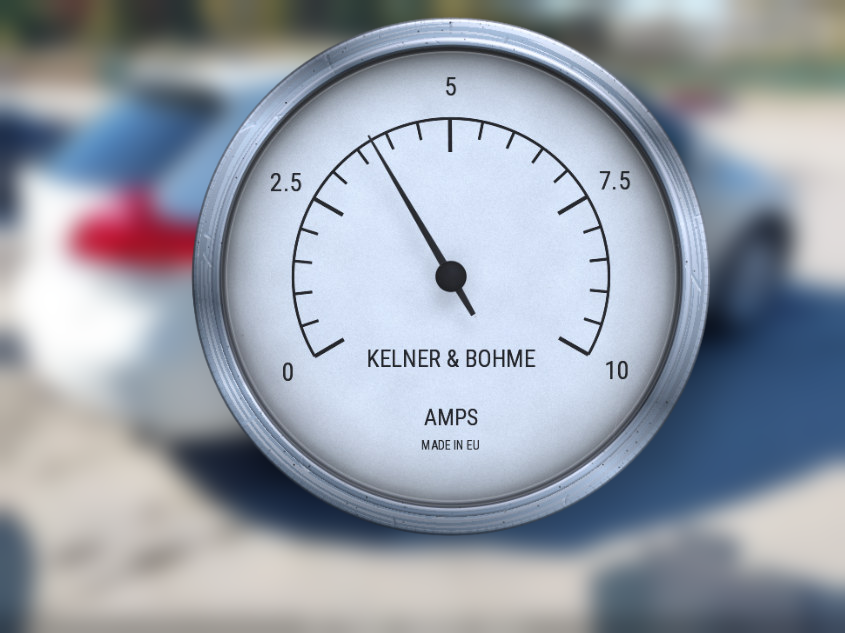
A 3.75
